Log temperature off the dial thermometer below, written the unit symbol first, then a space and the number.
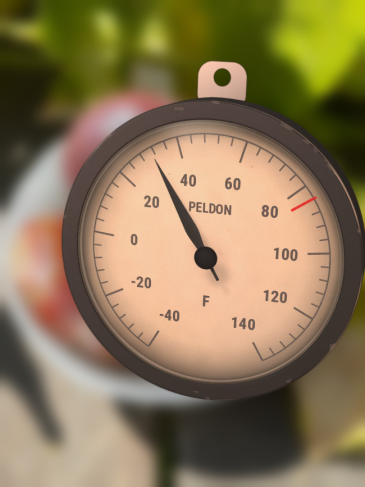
°F 32
